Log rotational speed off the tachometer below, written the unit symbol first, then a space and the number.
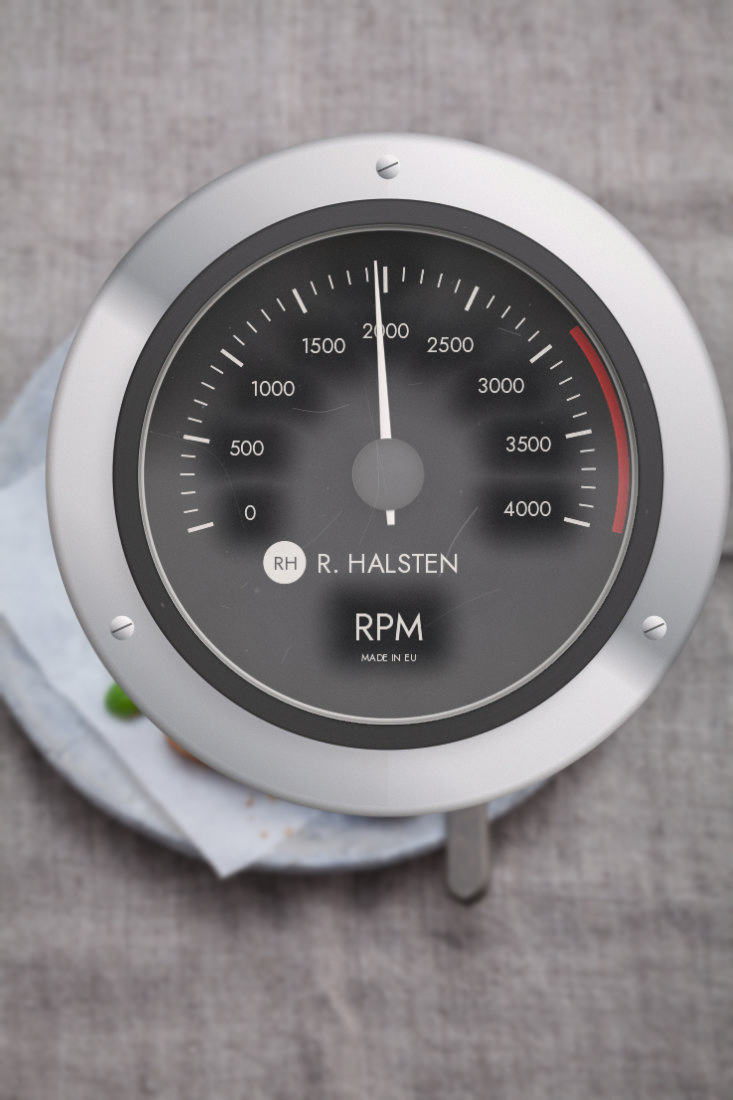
rpm 1950
